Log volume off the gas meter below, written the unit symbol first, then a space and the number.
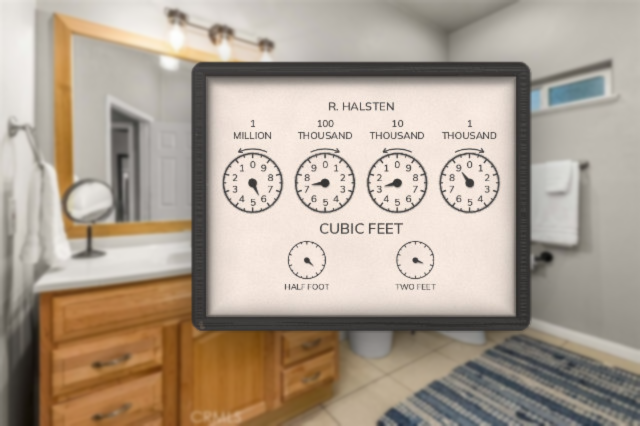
ft³ 572900
